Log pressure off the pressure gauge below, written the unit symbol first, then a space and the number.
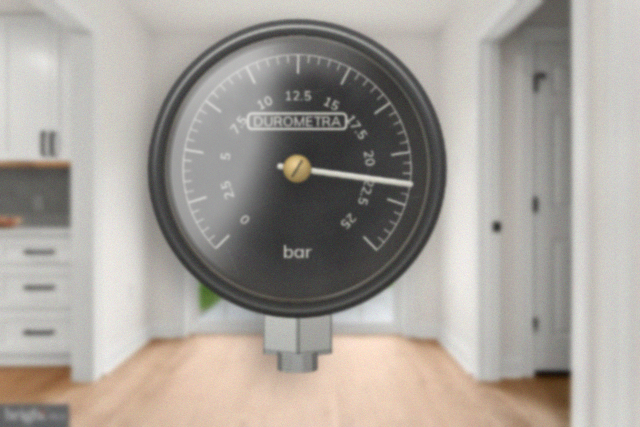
bar 21.5
